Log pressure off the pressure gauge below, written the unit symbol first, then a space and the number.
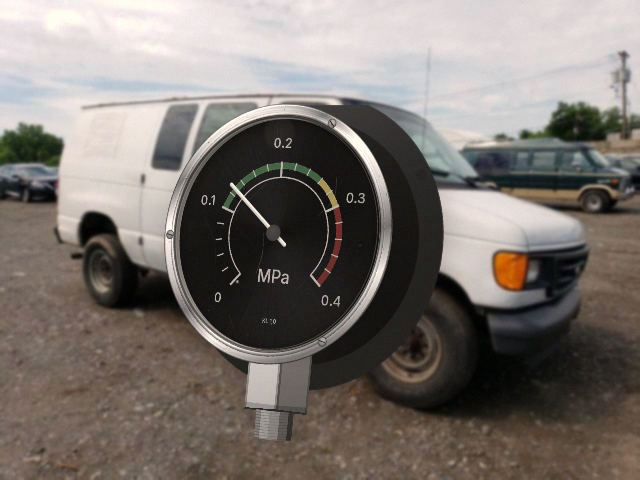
MPa 0.13
